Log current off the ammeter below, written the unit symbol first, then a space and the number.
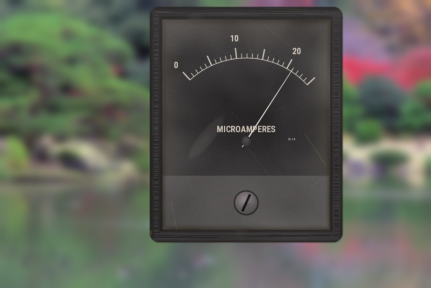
µA 21
